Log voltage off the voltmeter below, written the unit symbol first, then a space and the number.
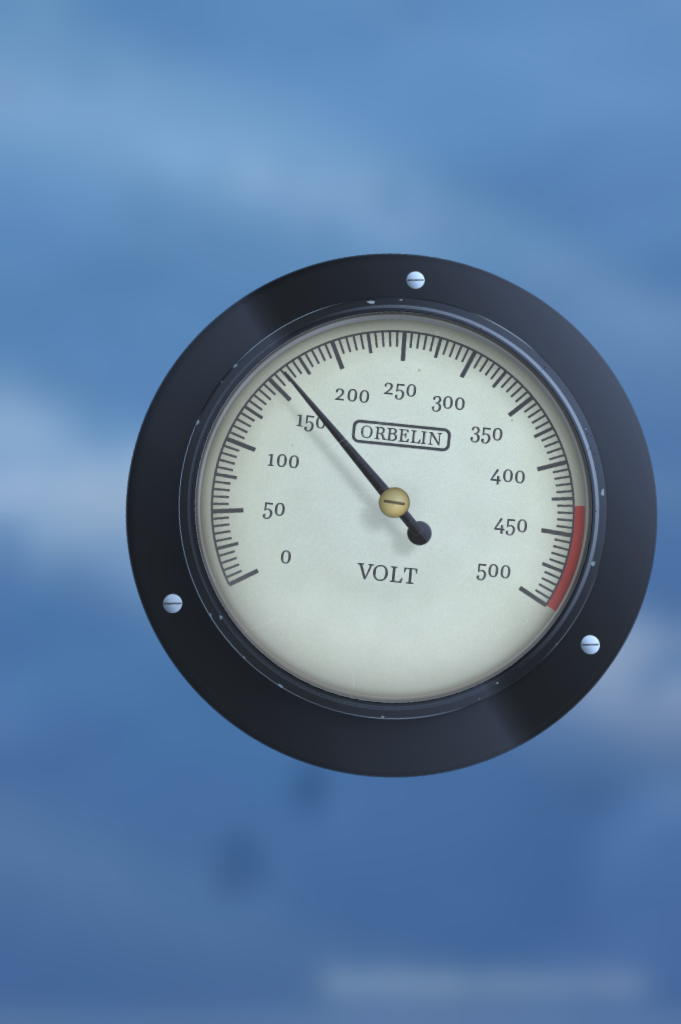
V 160
